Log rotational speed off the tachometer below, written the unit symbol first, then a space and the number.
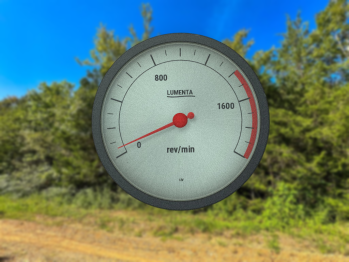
rpm 50
